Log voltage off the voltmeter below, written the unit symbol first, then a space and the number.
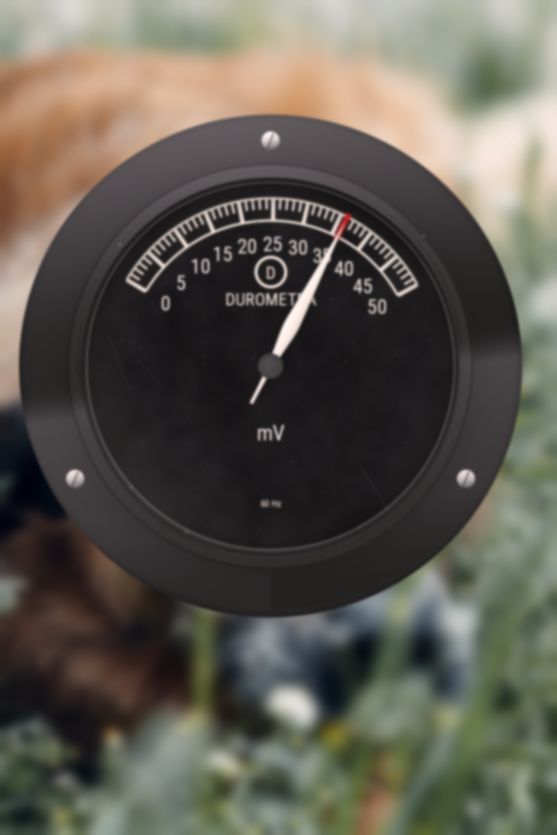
mV 36
